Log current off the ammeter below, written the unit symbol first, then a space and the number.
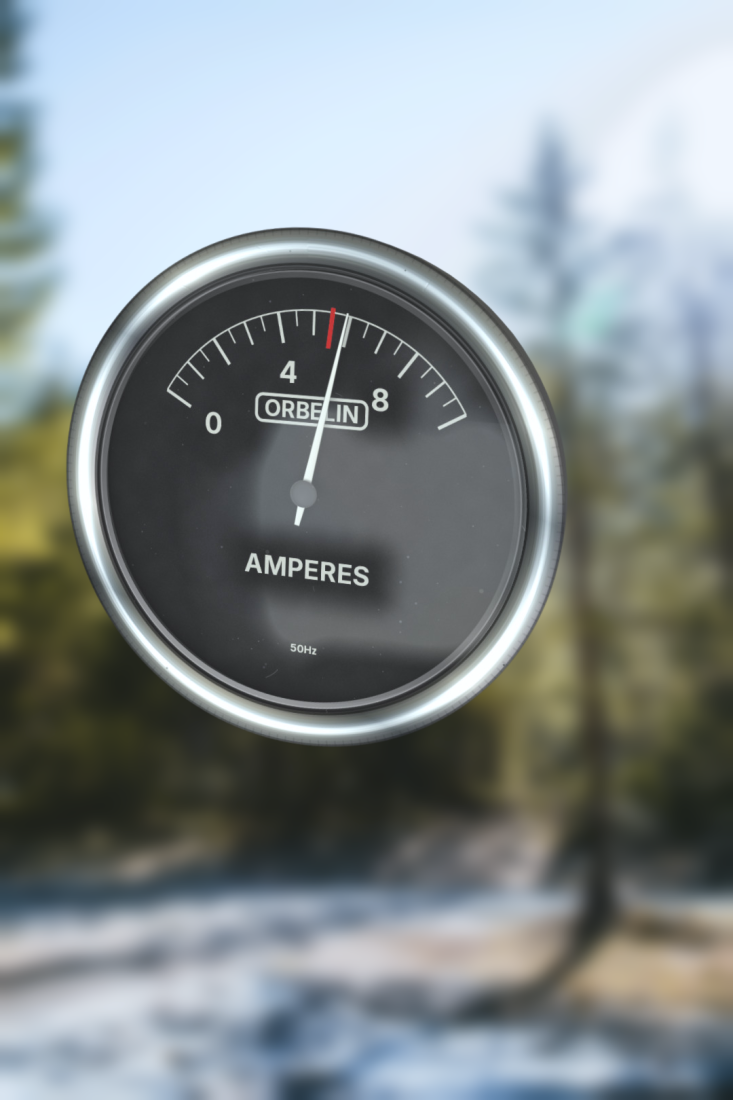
A 6
